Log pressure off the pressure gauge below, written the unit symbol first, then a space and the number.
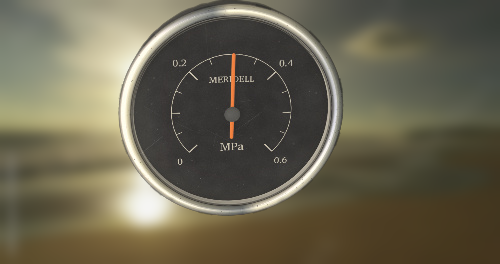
MPa 0.3
